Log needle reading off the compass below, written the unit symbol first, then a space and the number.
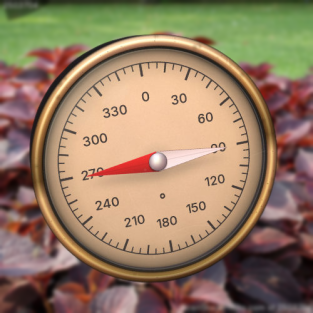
° 270
